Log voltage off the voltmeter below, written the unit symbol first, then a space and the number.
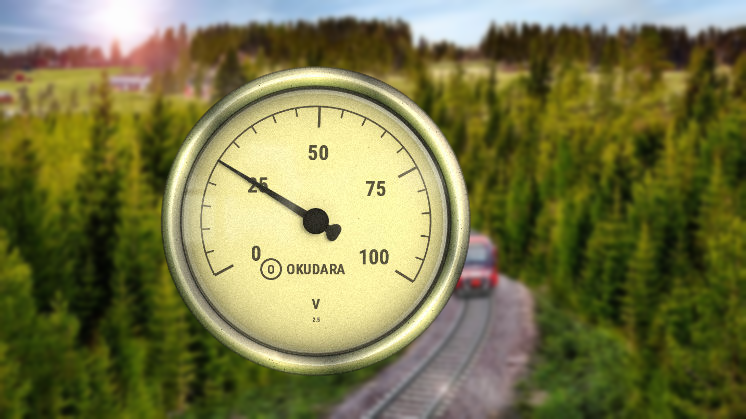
V 25
